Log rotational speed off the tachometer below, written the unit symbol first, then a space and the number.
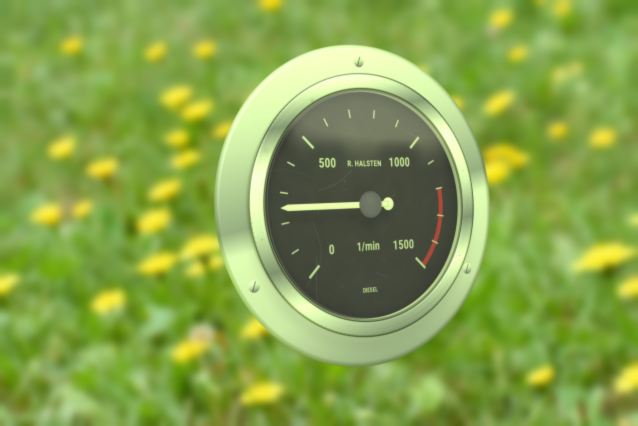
rpm 250
